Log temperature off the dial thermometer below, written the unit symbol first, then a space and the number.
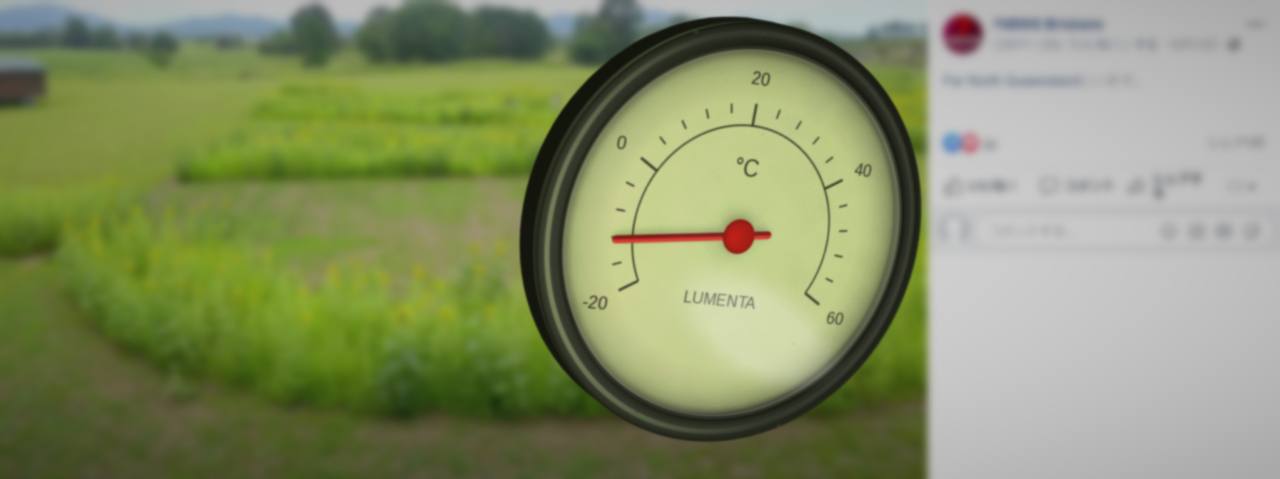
°C -12
